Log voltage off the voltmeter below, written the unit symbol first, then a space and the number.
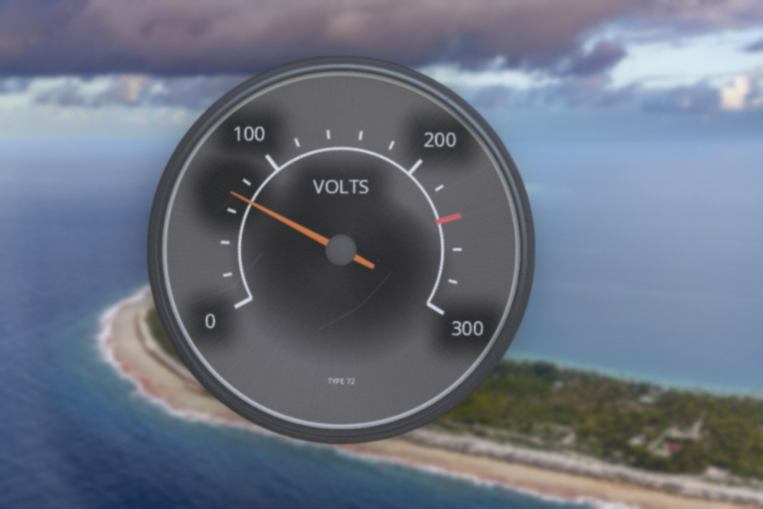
V 70
